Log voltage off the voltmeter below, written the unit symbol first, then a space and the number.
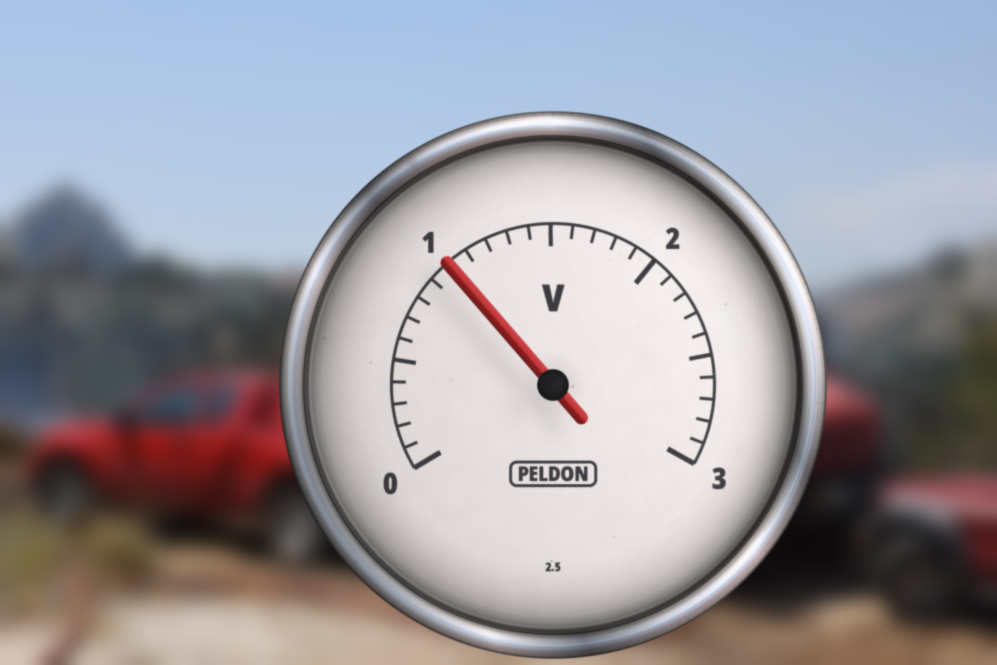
V 1
